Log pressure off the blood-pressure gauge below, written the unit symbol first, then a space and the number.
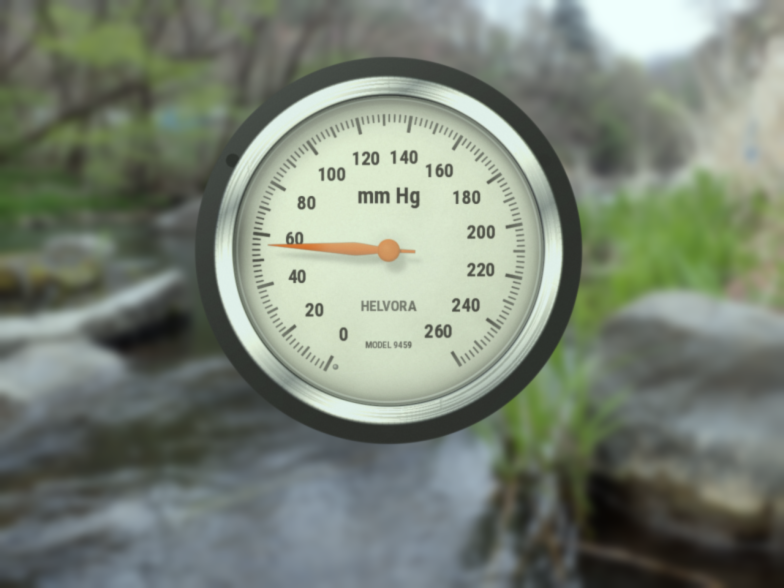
mmHg 56
